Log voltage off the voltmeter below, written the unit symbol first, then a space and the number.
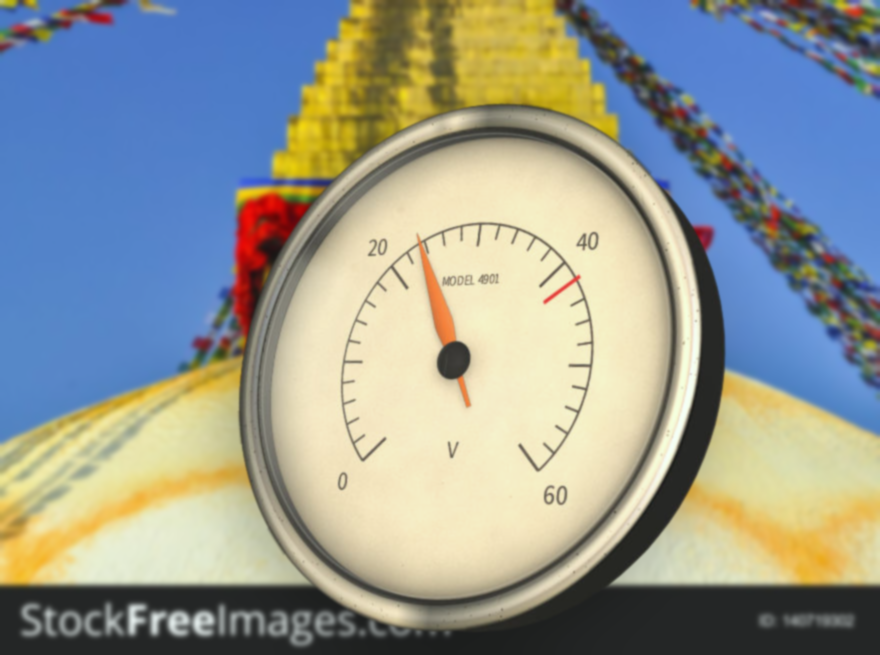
V 24
